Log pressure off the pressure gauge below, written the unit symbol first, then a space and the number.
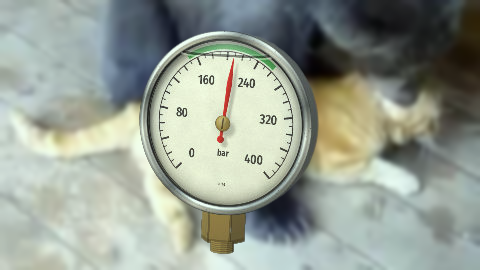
bar 210
